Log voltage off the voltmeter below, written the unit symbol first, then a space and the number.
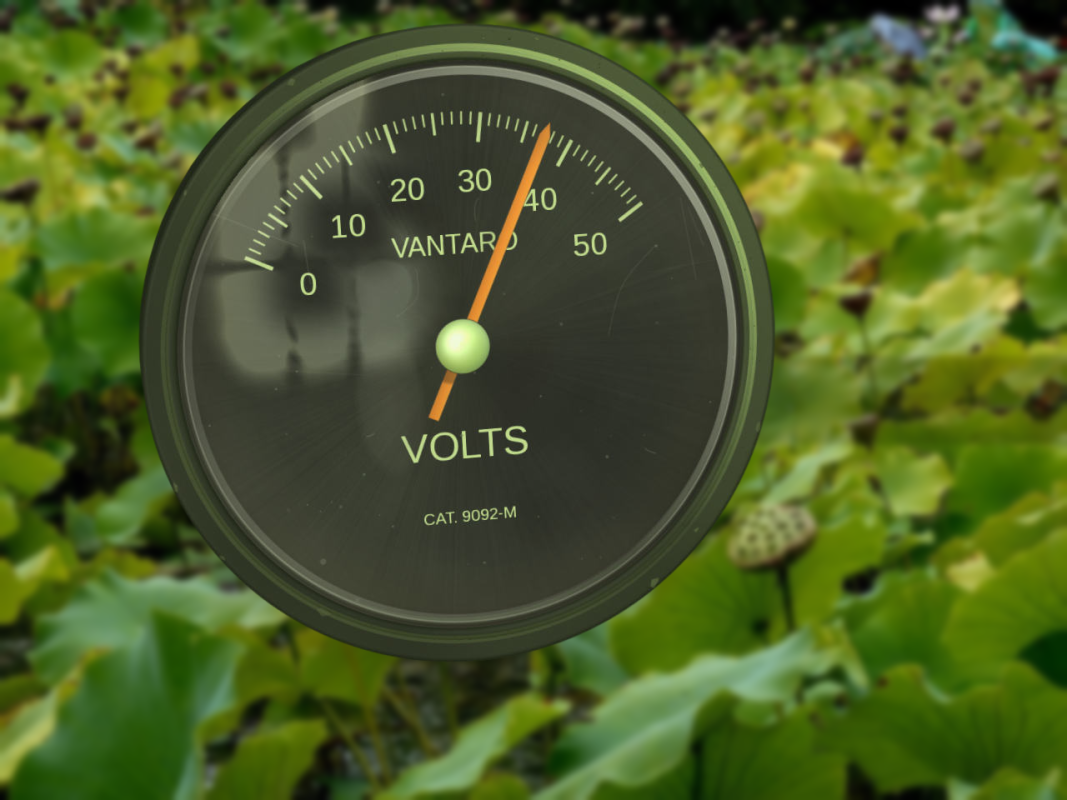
V 37
